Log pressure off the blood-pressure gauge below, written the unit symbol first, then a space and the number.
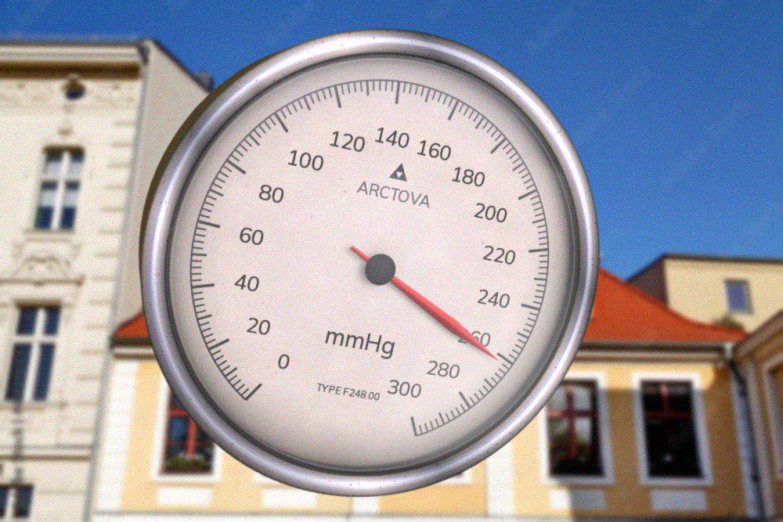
mmHg 262
